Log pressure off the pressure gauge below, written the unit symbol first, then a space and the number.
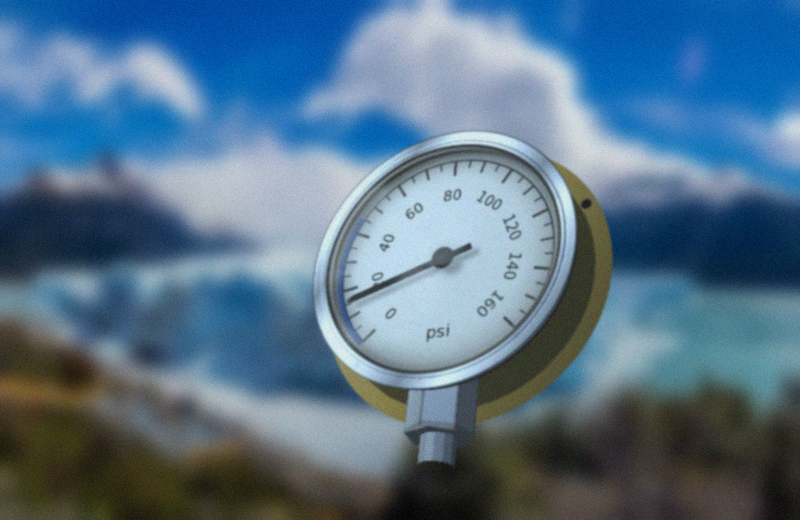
psi 15
